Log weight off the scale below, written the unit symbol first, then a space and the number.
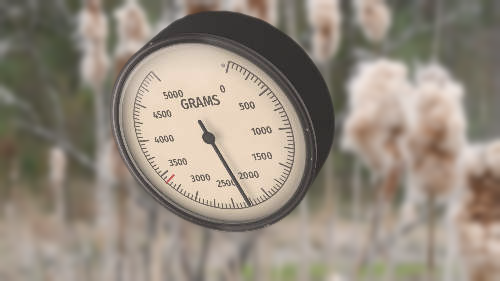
g 2250
